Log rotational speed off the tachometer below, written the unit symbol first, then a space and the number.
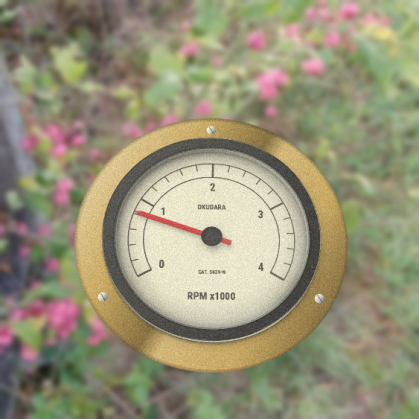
rpm 800
